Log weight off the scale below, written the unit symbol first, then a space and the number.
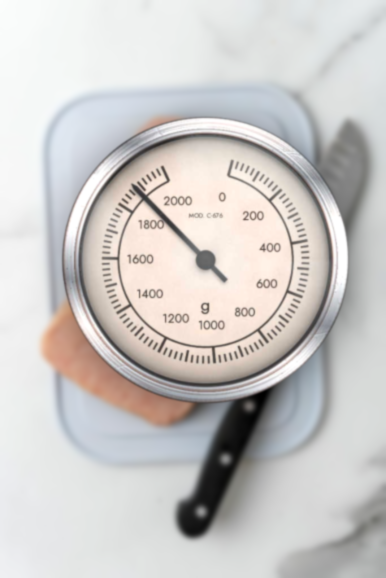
g 1880
